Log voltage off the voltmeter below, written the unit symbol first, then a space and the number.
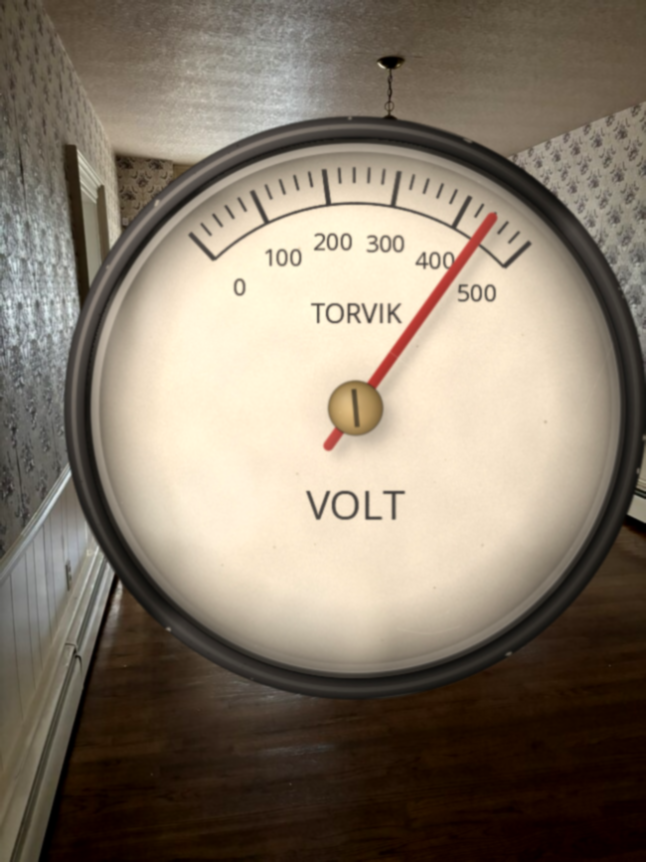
V 440
